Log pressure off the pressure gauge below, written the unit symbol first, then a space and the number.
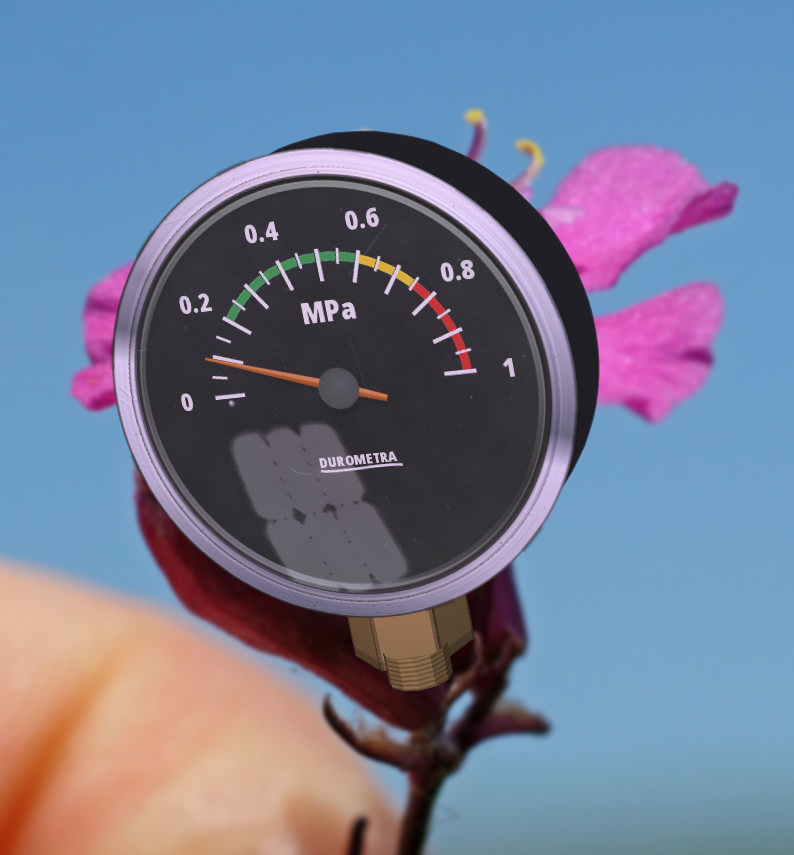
MPa 0.1
